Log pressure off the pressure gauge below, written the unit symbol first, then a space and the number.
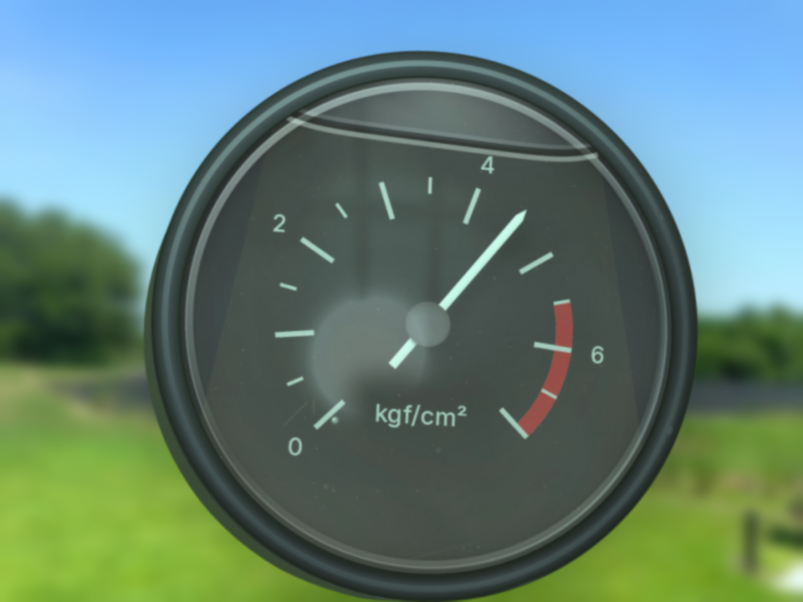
kg/cm² 4.5
